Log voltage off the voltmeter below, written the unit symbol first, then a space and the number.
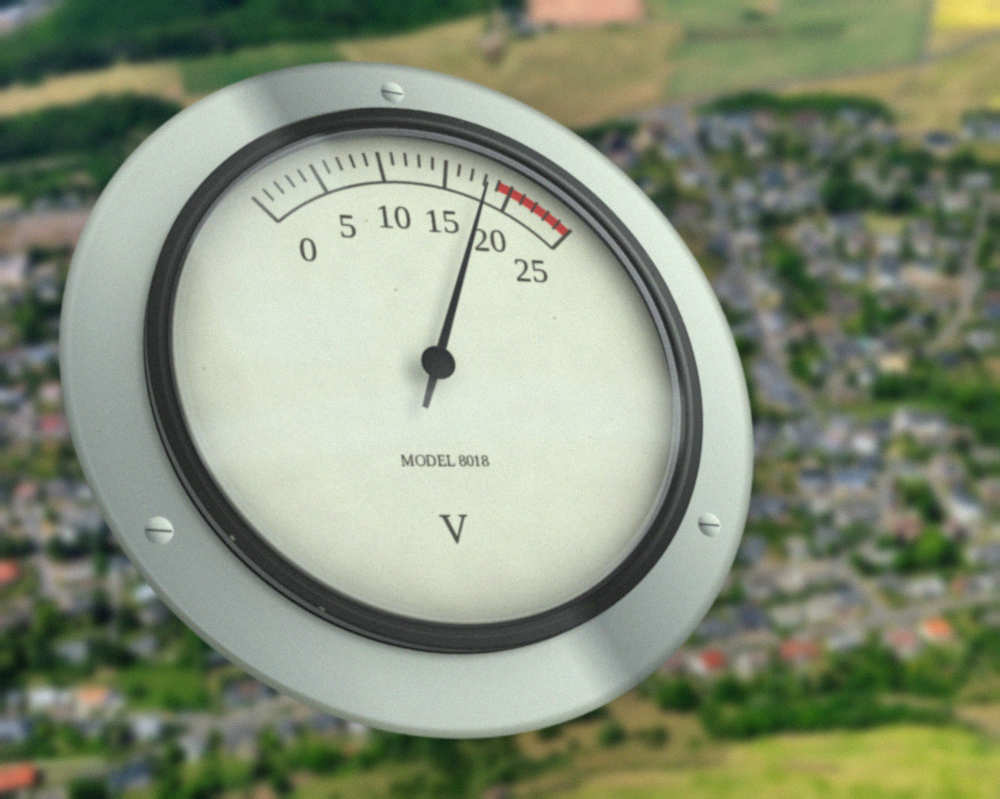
V 18
